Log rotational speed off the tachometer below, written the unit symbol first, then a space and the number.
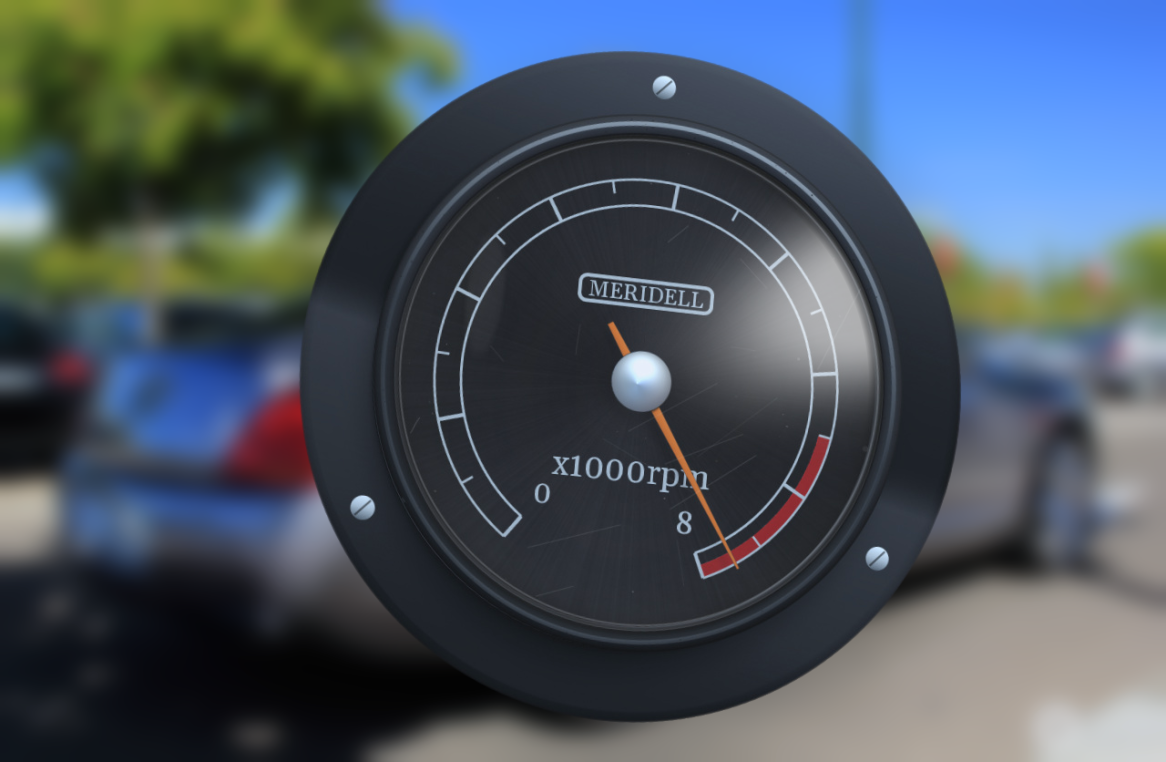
rpm 7750
